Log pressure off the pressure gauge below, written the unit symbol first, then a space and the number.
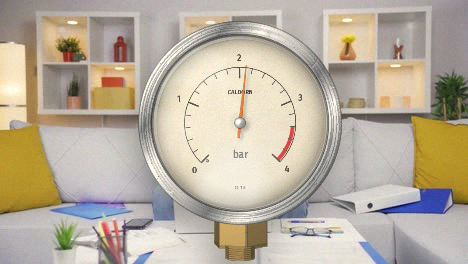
bar 2.1
